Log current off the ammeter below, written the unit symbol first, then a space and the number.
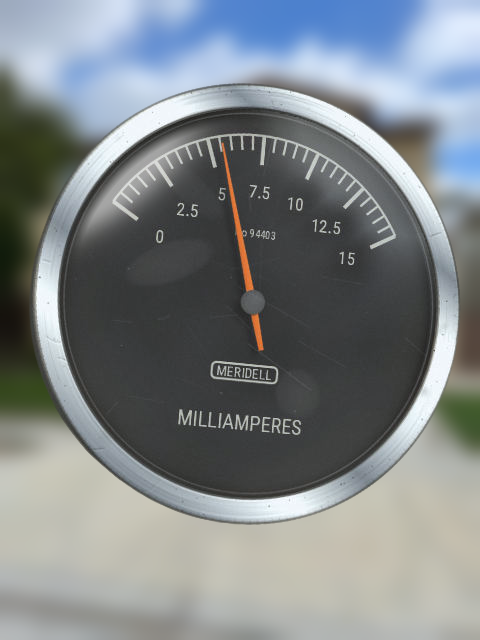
mA 5.5
